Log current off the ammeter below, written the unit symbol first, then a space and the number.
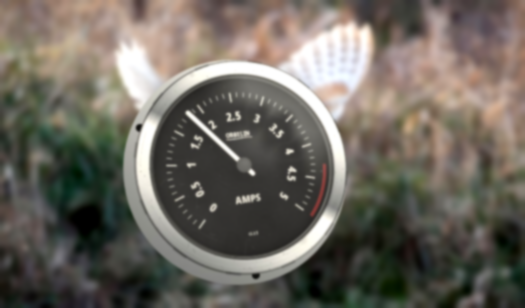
A 1.8
